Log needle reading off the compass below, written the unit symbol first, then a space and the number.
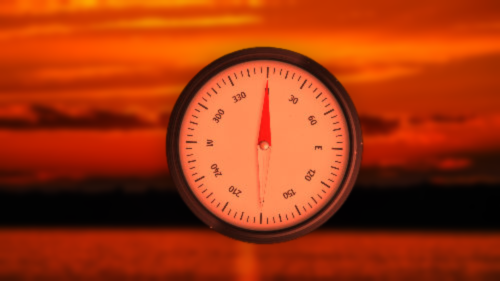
° 0
